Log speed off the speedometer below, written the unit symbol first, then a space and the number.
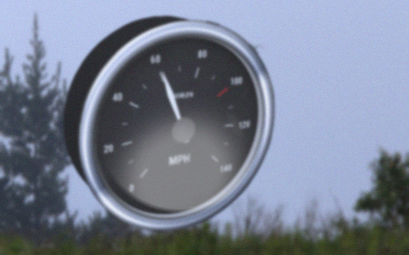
mph 60
